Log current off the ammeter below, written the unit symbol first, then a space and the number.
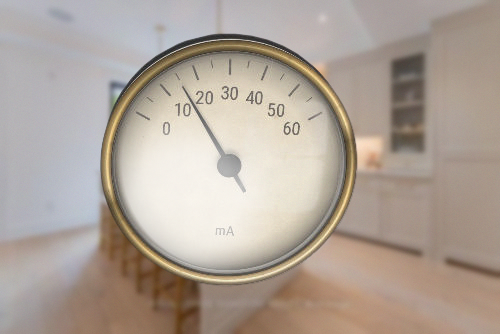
mA 15
